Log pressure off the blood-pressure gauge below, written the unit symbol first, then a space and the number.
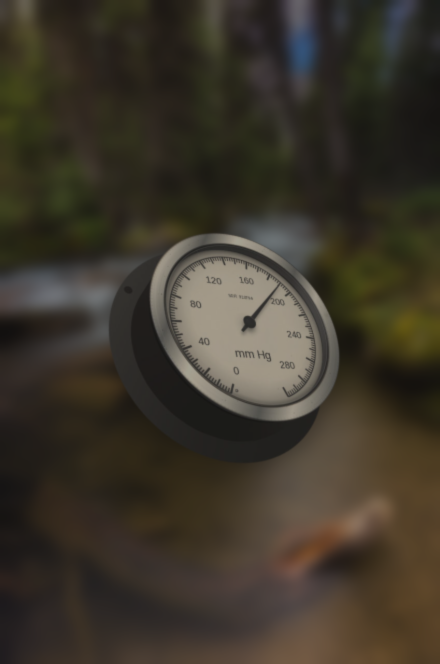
mmHg 190
